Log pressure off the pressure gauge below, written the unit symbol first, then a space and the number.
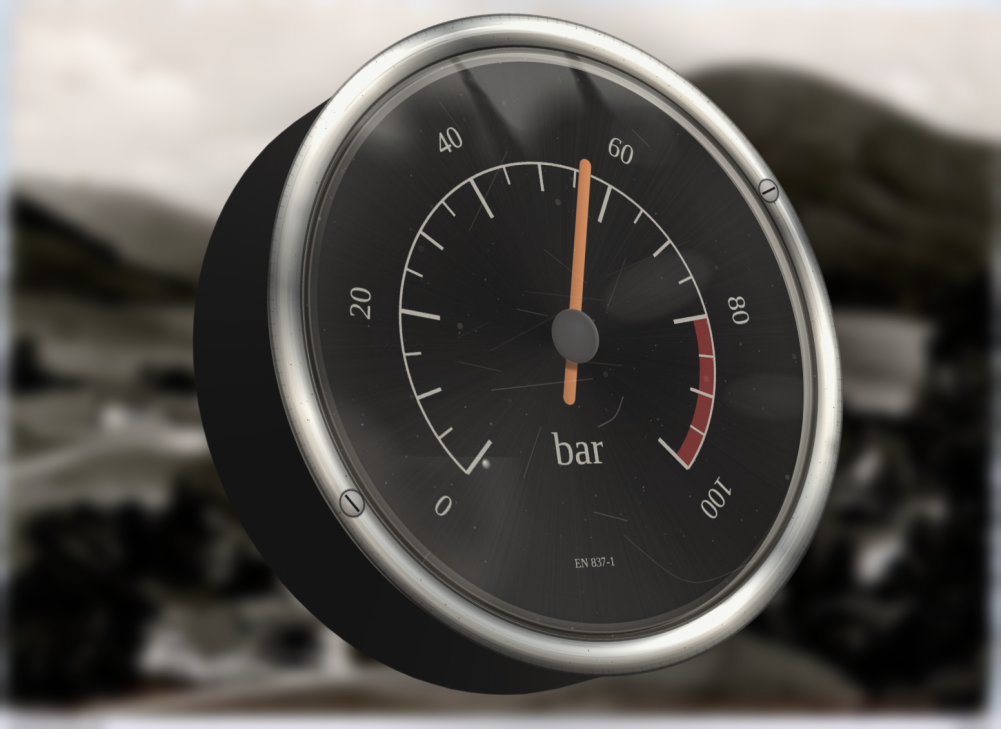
bar 55
